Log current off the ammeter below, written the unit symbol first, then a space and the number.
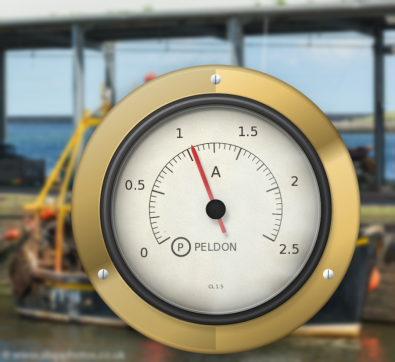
A 1.05
